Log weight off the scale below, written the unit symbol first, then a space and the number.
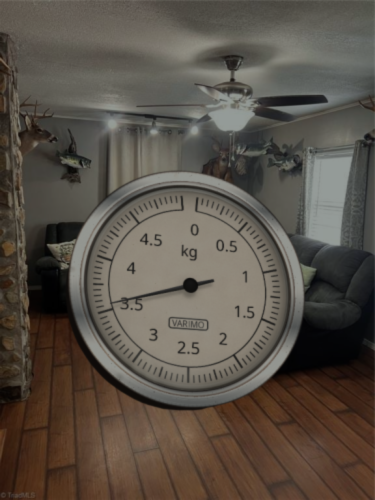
kg 3.55
